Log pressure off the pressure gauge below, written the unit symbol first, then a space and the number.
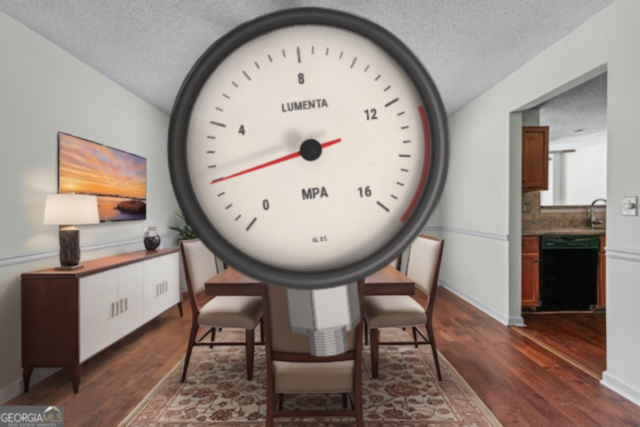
MPa 2
